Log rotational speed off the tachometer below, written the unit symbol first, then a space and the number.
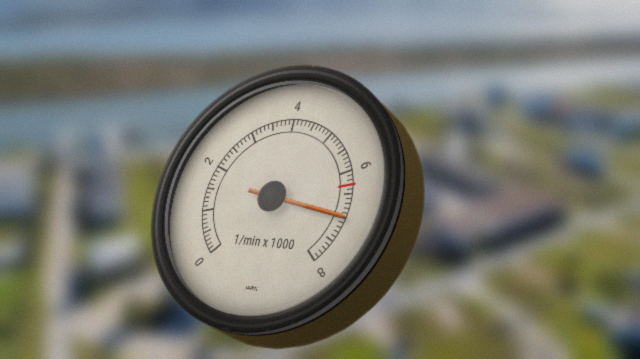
rpm 7000
